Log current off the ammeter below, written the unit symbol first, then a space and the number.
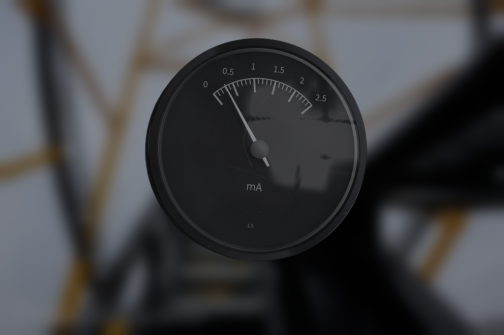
mA 0.3
